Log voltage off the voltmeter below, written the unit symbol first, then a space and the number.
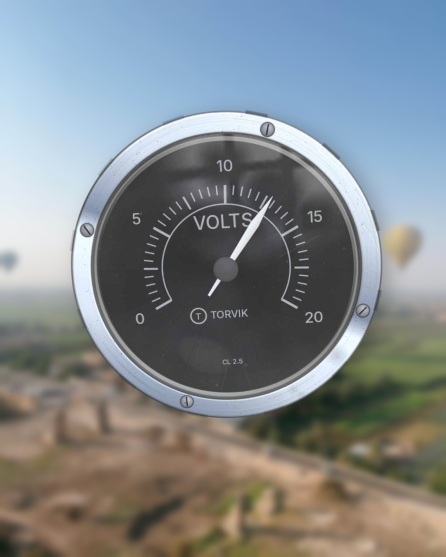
V 12.75
